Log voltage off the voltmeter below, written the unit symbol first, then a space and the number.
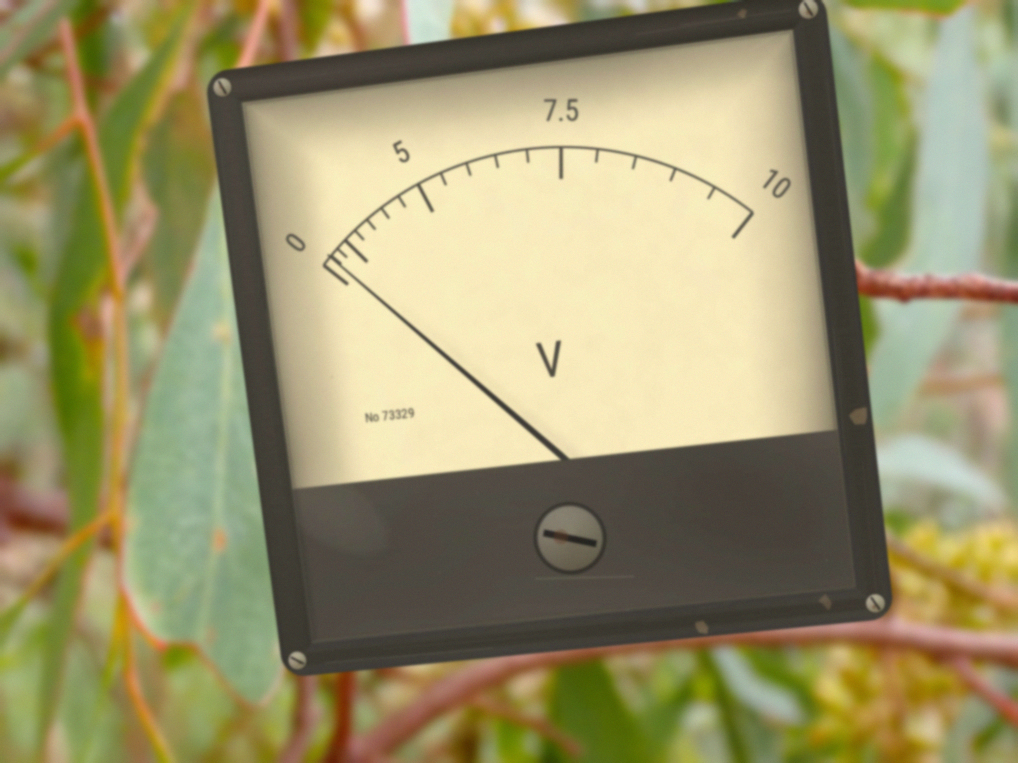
V 1.5
